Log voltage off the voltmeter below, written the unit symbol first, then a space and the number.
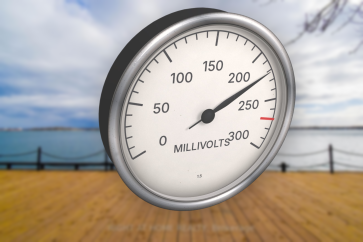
mV 220
